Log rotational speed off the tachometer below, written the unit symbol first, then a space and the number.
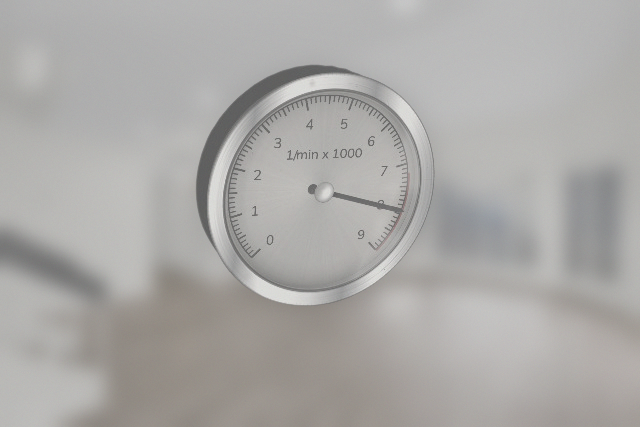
rpm 8000
